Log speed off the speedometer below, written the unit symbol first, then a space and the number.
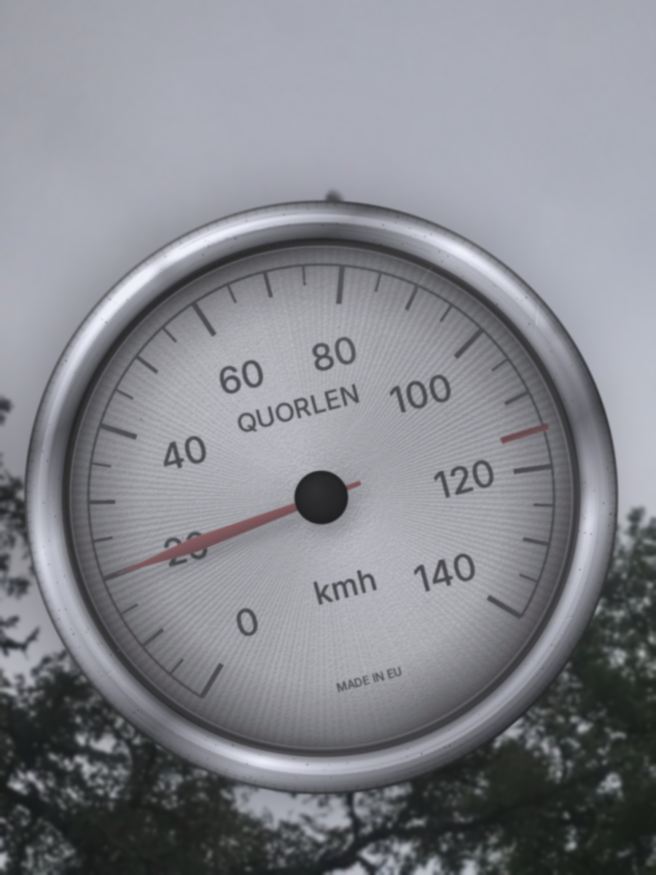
km/h 20
